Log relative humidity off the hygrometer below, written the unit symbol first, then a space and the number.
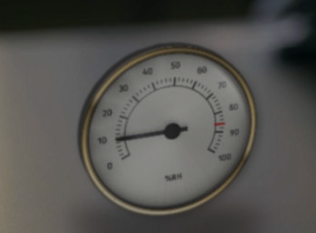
% 10
